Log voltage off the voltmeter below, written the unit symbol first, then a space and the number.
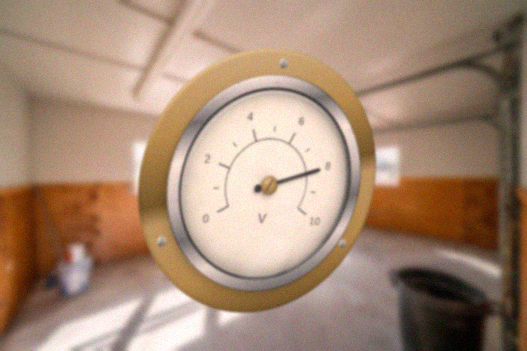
V 8
